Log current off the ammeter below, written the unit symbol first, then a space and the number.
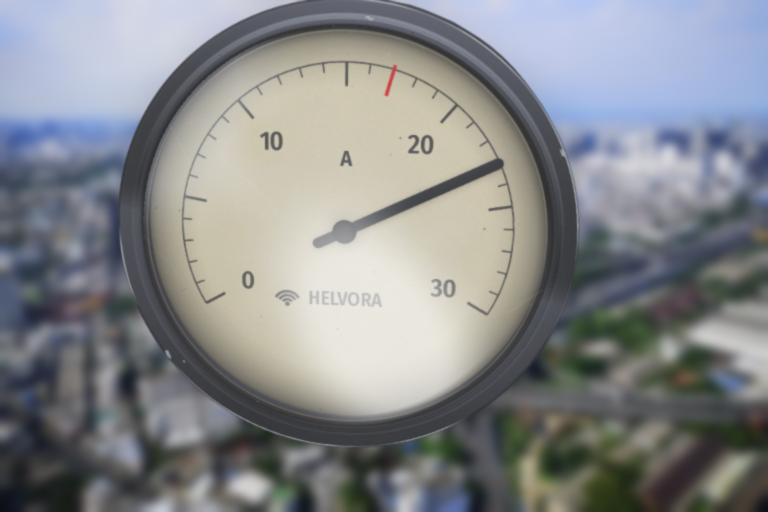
A 23
